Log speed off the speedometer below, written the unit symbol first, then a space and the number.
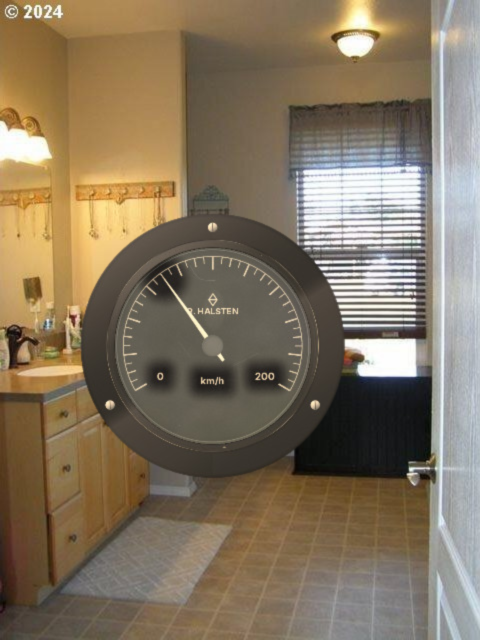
km/h 70
